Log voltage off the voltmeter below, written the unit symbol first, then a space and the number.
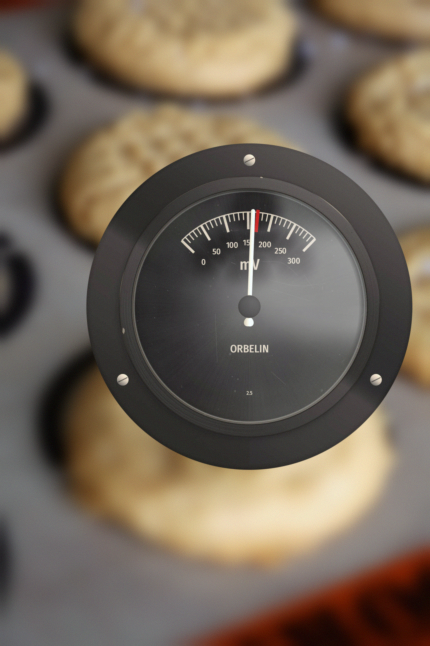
mV 160
